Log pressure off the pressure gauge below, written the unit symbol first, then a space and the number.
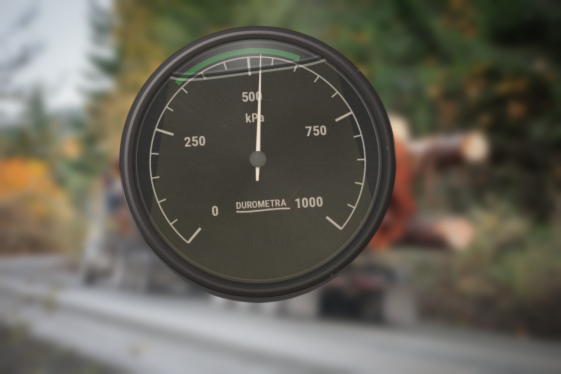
kPa 525
